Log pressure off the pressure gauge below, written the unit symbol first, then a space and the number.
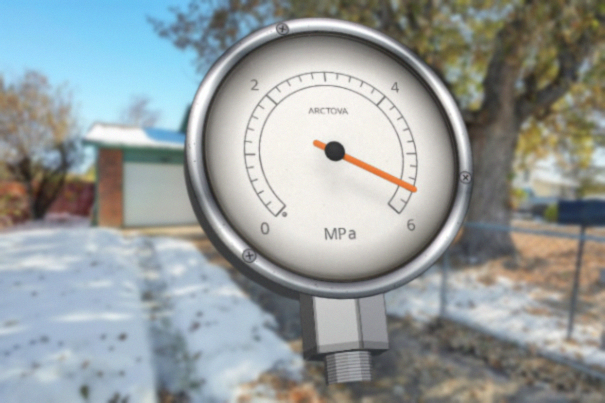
MPa 5.6
